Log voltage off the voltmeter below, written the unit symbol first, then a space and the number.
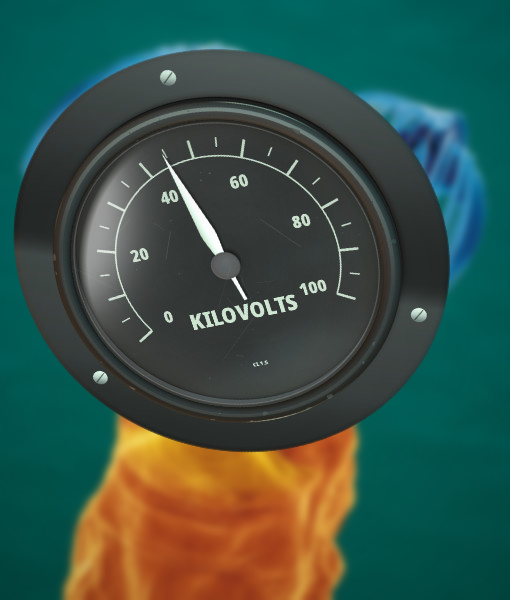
kV 45
